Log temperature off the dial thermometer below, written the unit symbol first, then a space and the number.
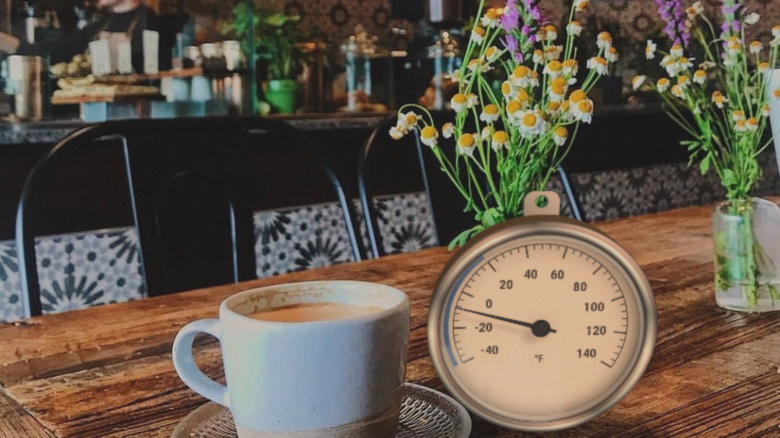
°F -8
